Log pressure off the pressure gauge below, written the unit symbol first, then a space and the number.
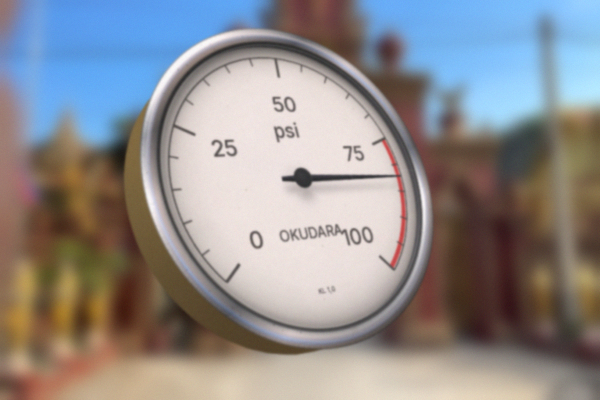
psi 82.5
